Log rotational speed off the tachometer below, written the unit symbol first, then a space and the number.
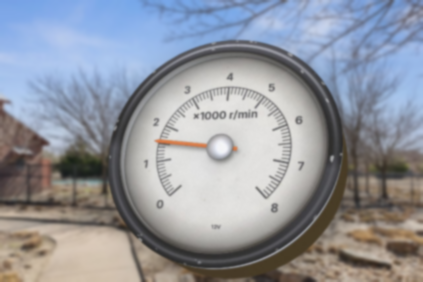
rpm 1500
